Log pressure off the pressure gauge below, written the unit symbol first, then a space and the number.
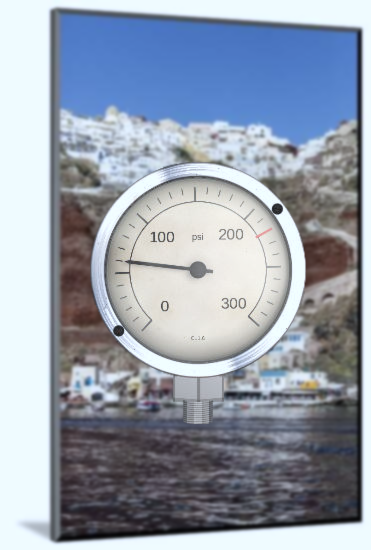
psi 60
